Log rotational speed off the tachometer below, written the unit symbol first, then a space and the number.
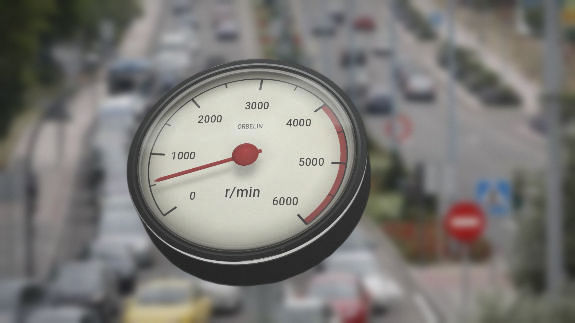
rpm 500
